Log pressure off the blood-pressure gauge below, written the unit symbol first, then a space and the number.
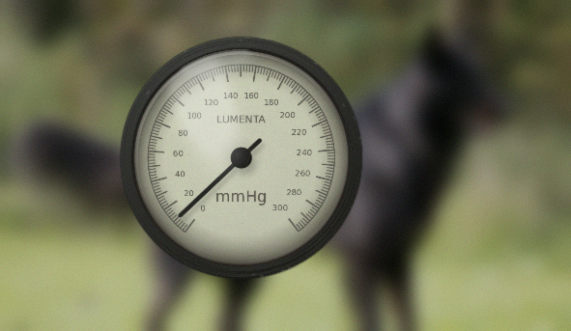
mmHg 10
